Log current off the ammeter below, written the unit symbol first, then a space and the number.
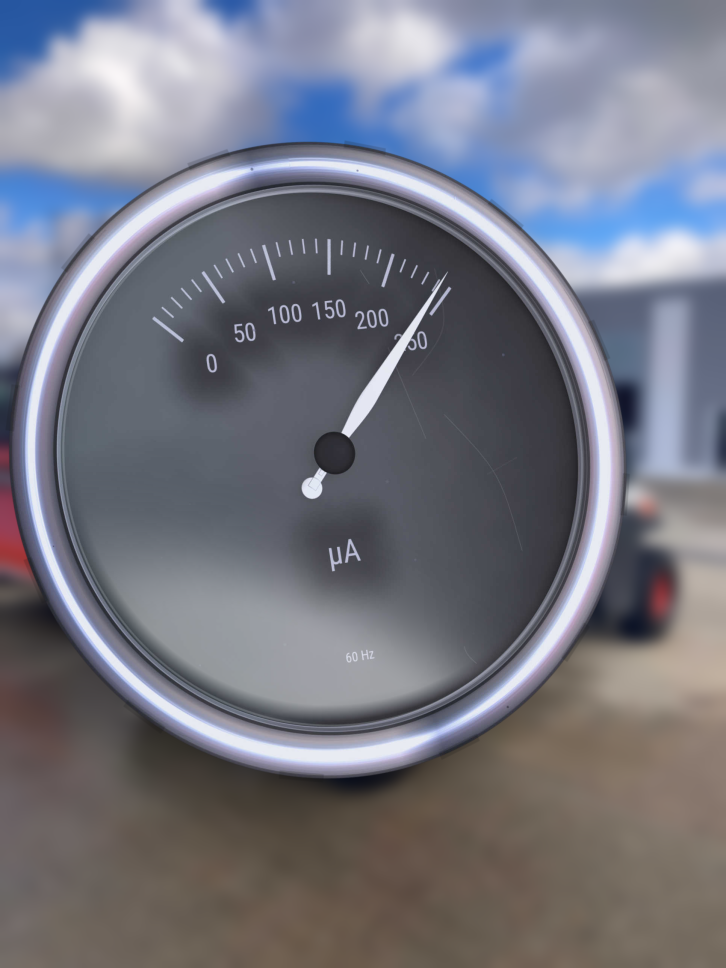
µA 240
